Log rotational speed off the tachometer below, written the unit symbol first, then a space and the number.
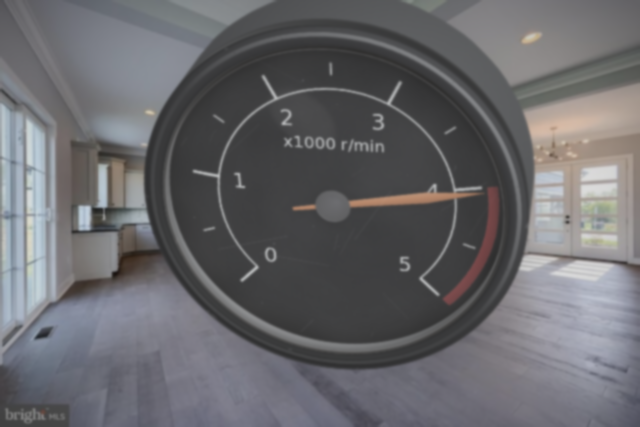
rpm 4000
